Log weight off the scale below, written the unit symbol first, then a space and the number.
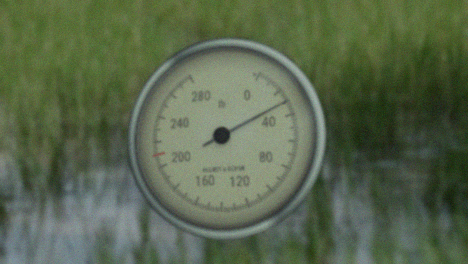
lb 30
